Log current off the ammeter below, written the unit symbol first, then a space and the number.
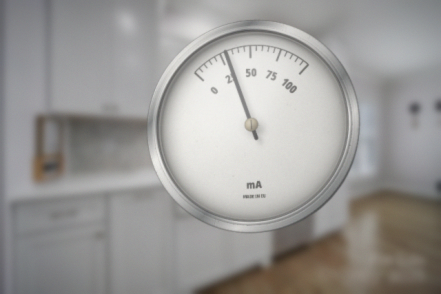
mA 30
